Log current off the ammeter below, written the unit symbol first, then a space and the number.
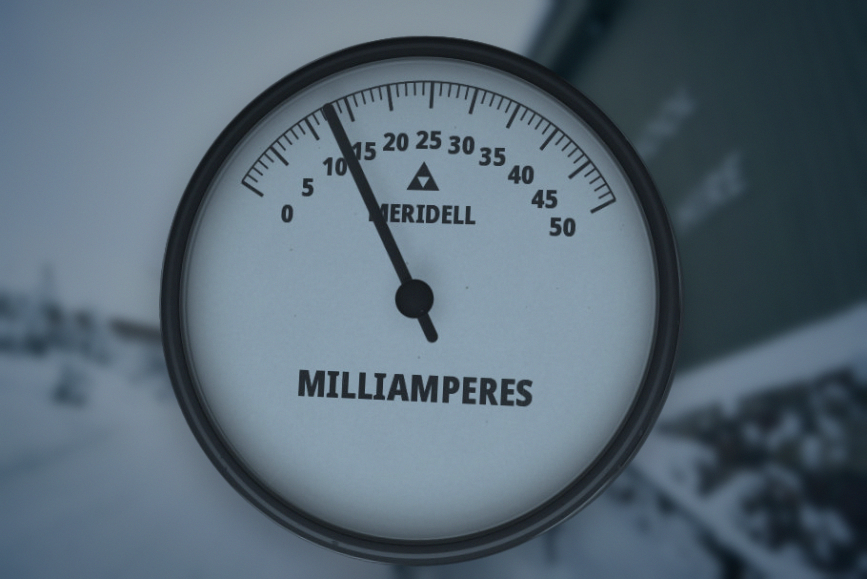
mA 13
